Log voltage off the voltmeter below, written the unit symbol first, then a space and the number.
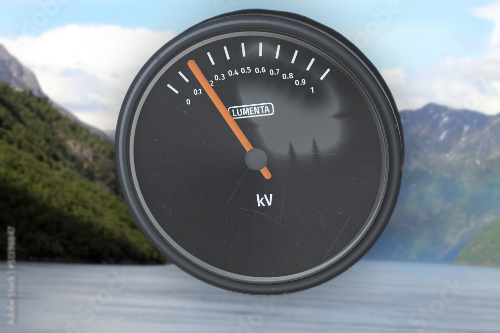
kV 0.2
